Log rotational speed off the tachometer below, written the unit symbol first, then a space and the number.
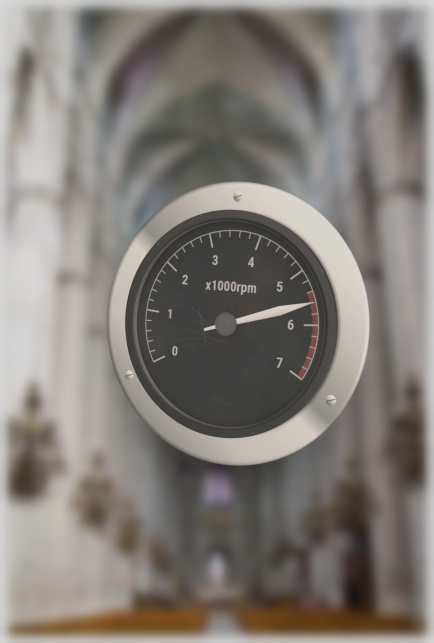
rpm 5600
